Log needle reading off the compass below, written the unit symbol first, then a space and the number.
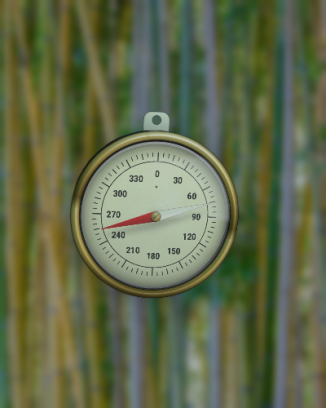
° 255
